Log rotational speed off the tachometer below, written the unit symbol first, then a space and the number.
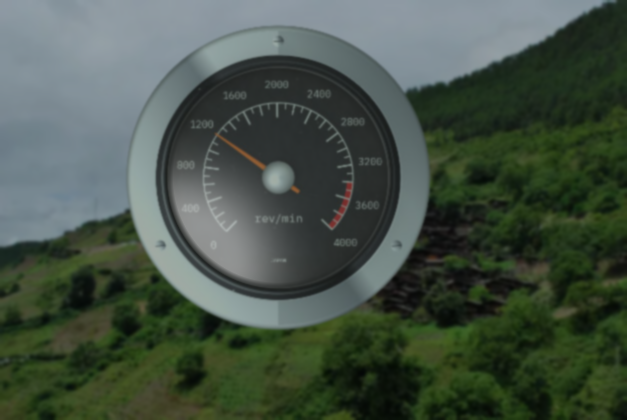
rpm 1200
